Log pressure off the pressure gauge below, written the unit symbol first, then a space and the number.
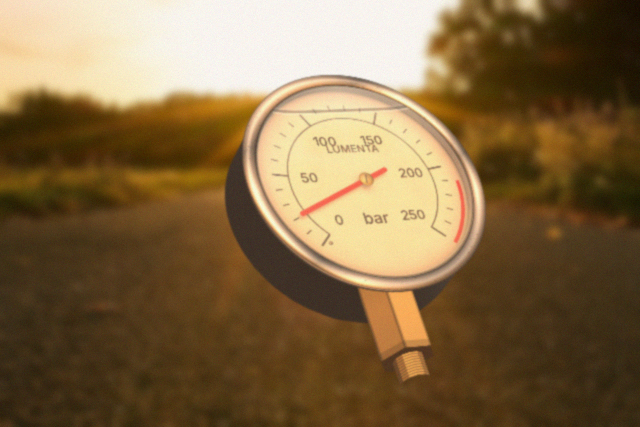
bar 20
